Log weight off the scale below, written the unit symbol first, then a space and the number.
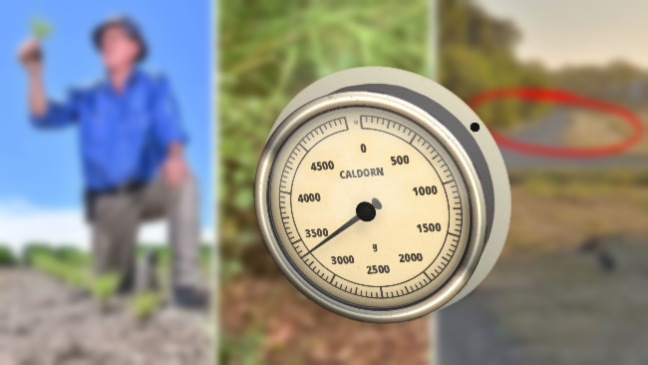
g 3350
